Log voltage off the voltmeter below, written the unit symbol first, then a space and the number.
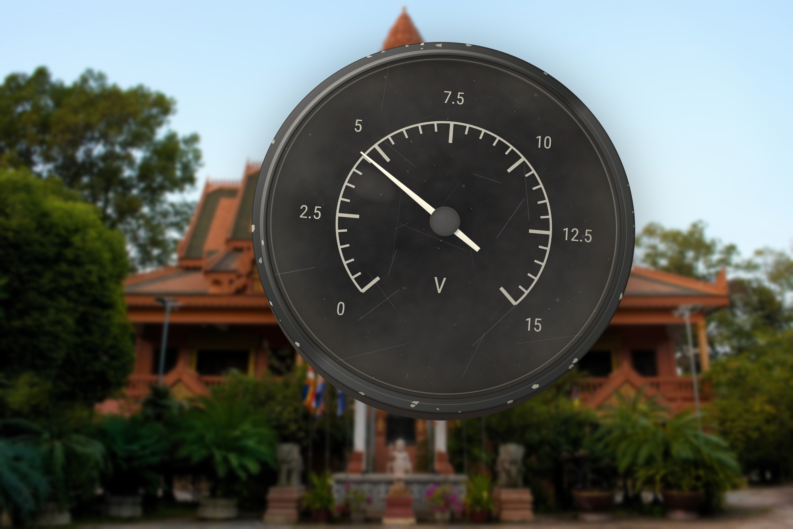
V 4.5
